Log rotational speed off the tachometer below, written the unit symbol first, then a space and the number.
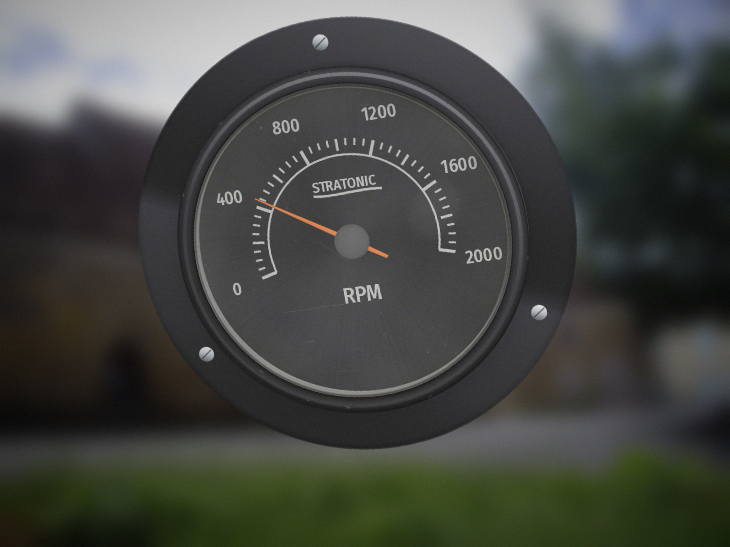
rpm 450
